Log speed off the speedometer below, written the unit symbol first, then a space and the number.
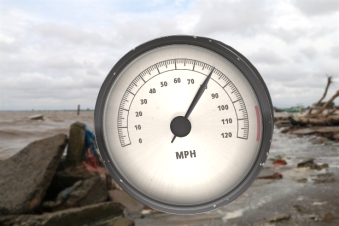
mph 80
